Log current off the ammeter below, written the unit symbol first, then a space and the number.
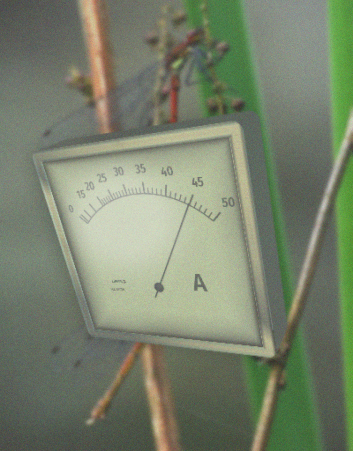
A 45
